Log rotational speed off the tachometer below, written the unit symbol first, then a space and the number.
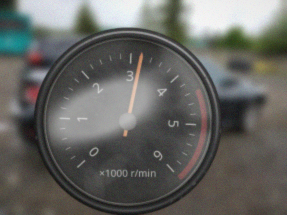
rpm 3200
